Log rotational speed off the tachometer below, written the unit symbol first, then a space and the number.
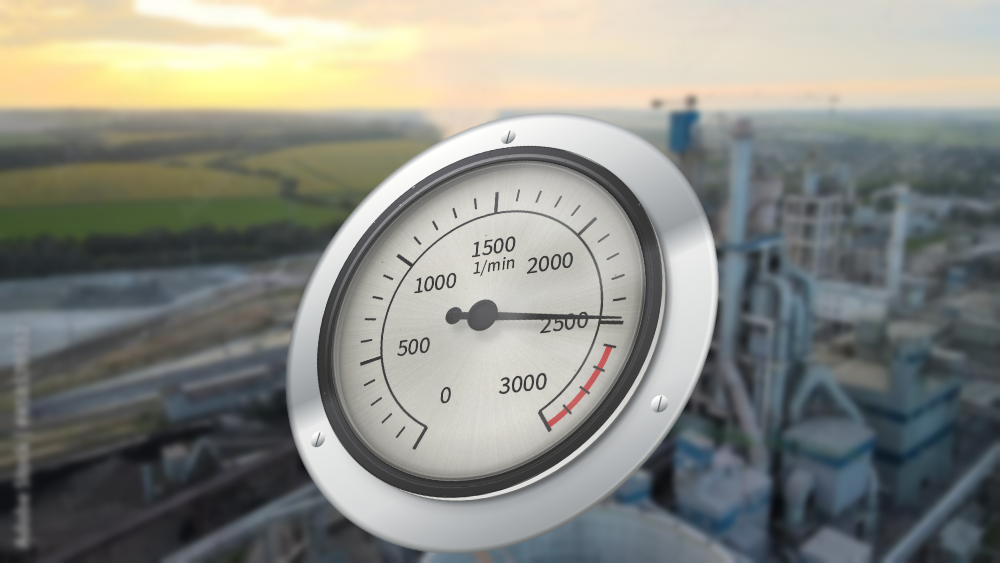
rpm 2500
